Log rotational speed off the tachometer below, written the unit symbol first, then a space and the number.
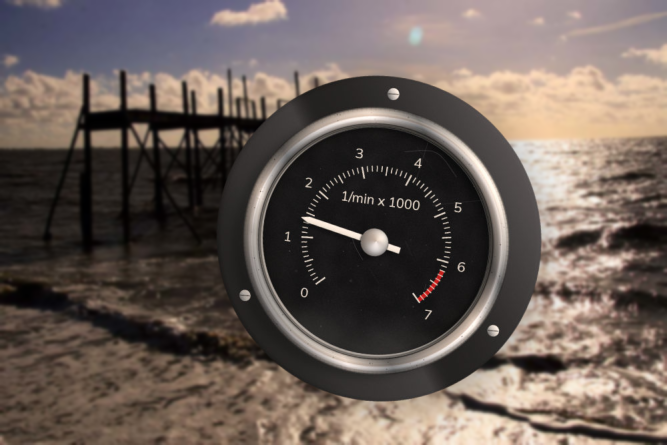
rpm 1400
